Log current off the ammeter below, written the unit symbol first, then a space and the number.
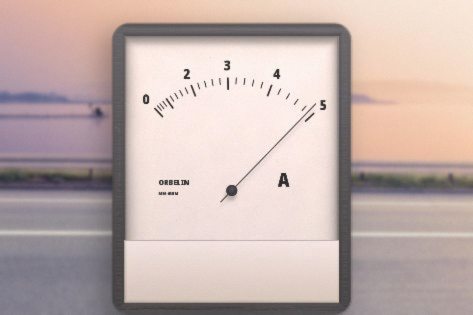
A 4.9
